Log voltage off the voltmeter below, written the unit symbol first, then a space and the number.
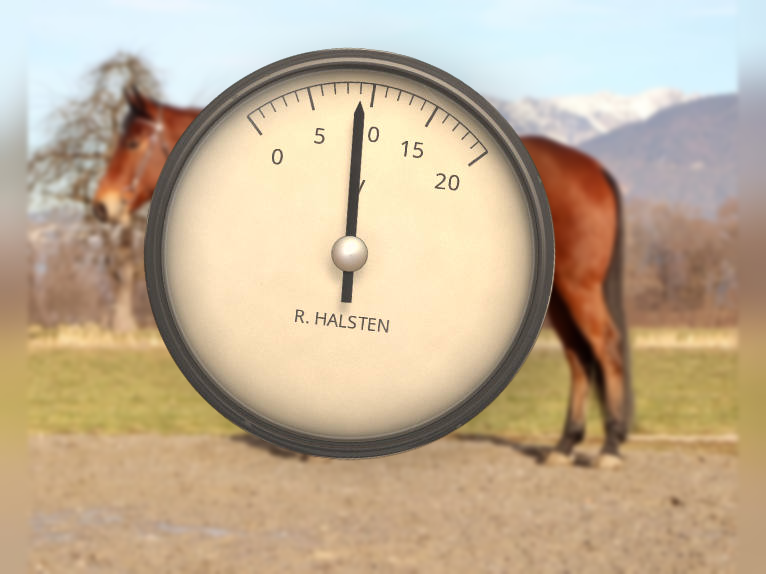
V 9
